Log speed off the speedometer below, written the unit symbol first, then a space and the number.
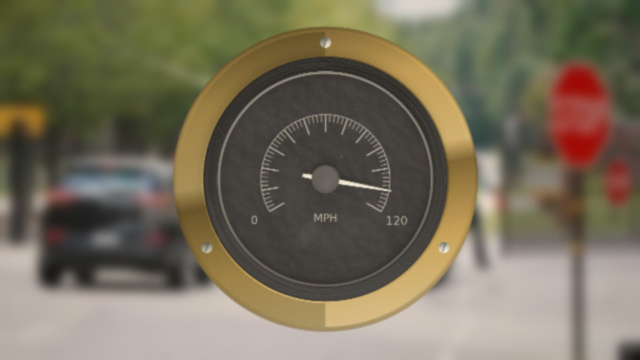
mph 110
